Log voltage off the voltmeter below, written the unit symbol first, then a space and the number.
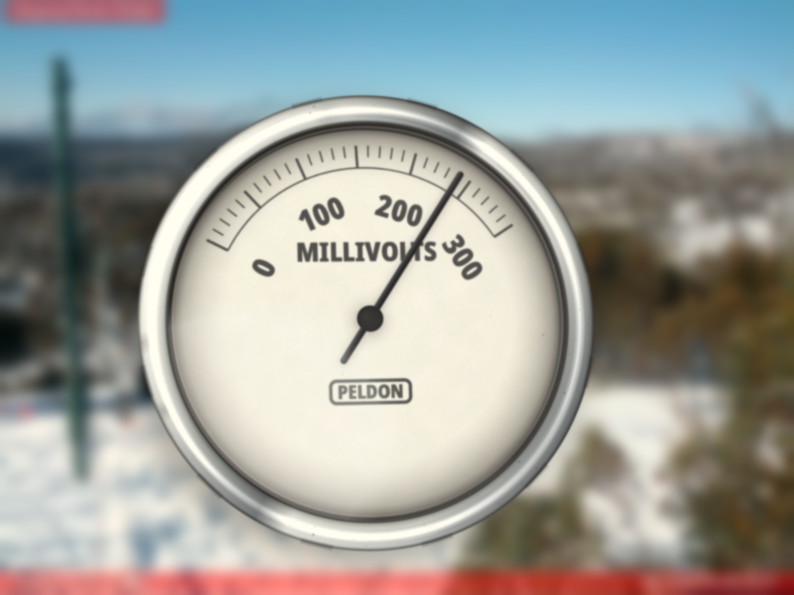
mV 240
